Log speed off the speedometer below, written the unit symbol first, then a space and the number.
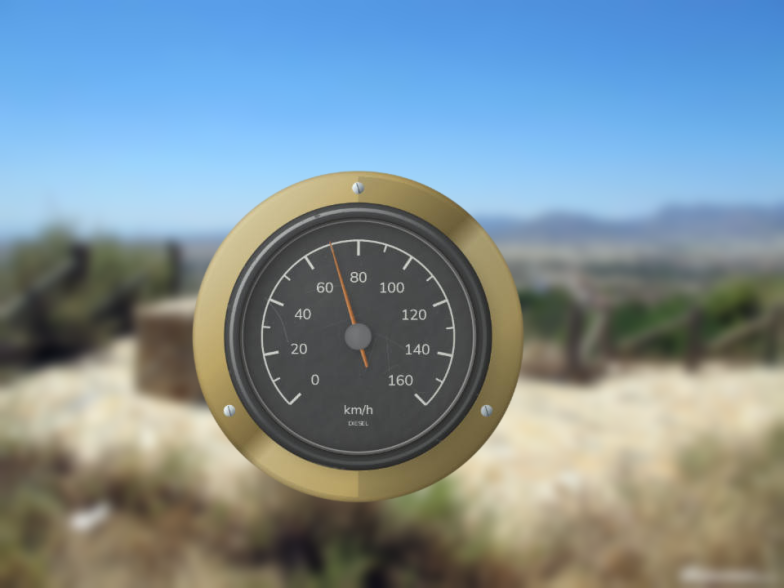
km/h 70
